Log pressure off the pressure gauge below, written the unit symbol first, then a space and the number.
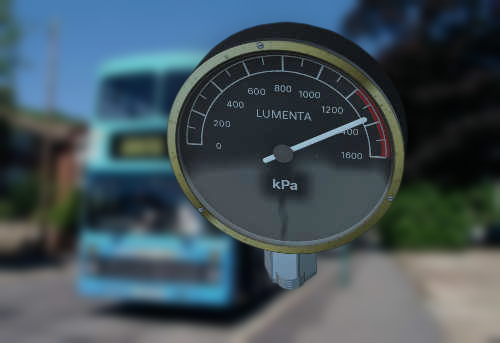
kPa 1350
